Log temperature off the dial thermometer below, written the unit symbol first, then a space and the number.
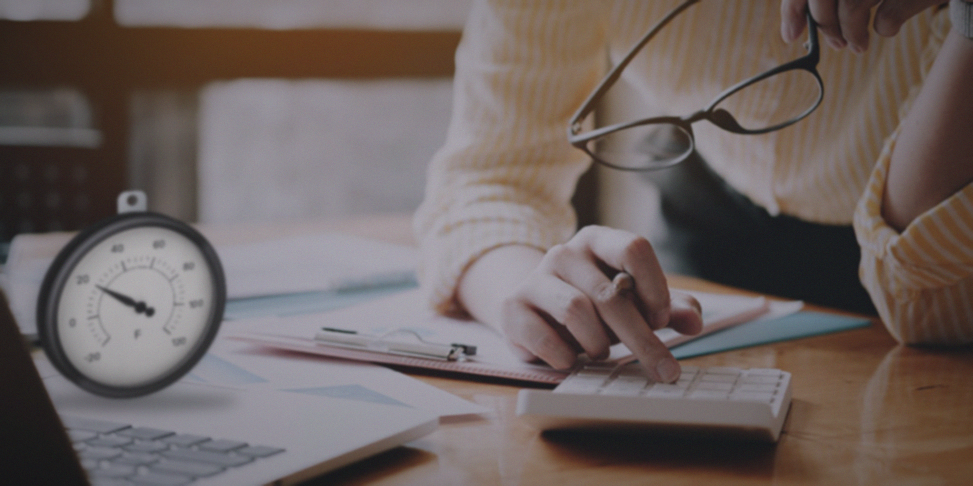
°F 20
